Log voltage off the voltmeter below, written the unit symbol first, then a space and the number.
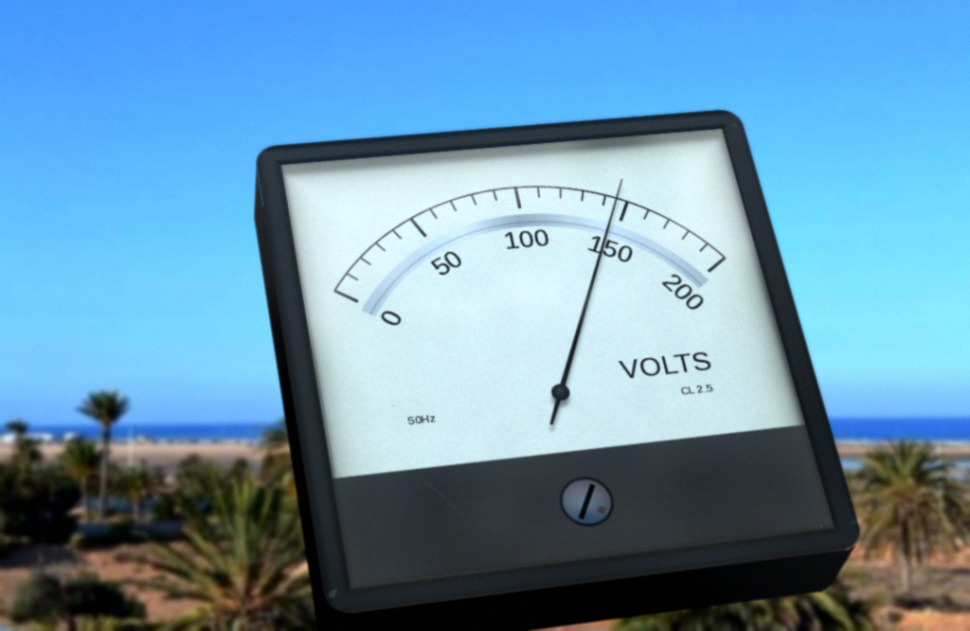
V 145
